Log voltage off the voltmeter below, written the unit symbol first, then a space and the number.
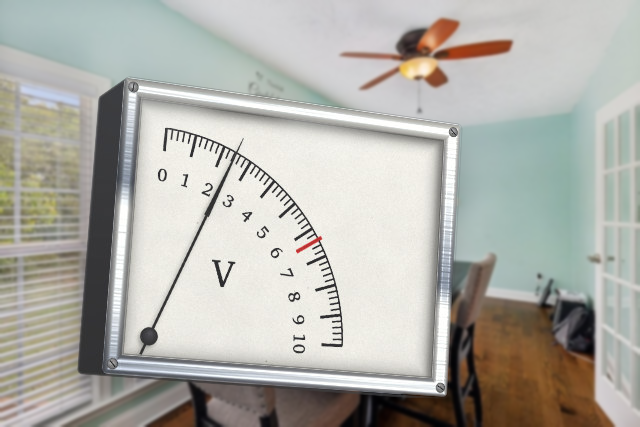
V 2.4
